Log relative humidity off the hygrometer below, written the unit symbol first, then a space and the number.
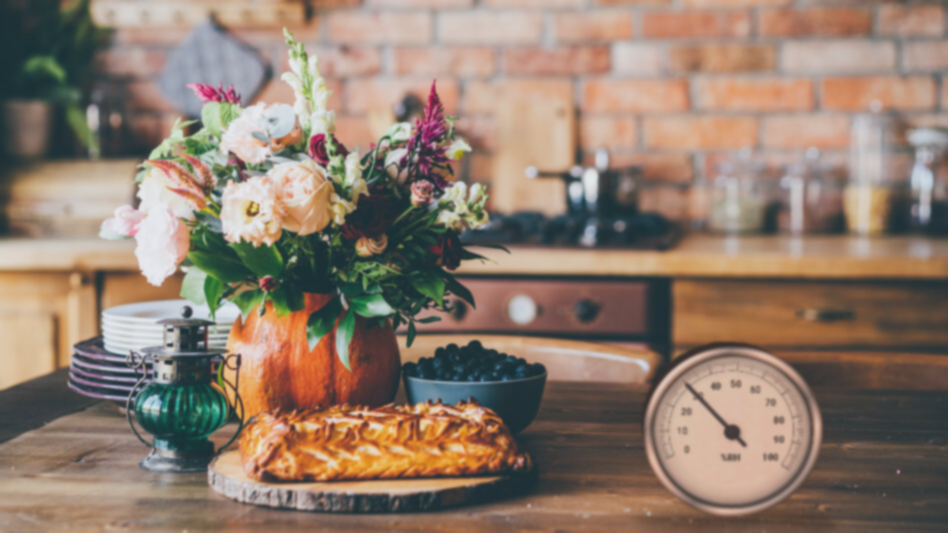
% 30
